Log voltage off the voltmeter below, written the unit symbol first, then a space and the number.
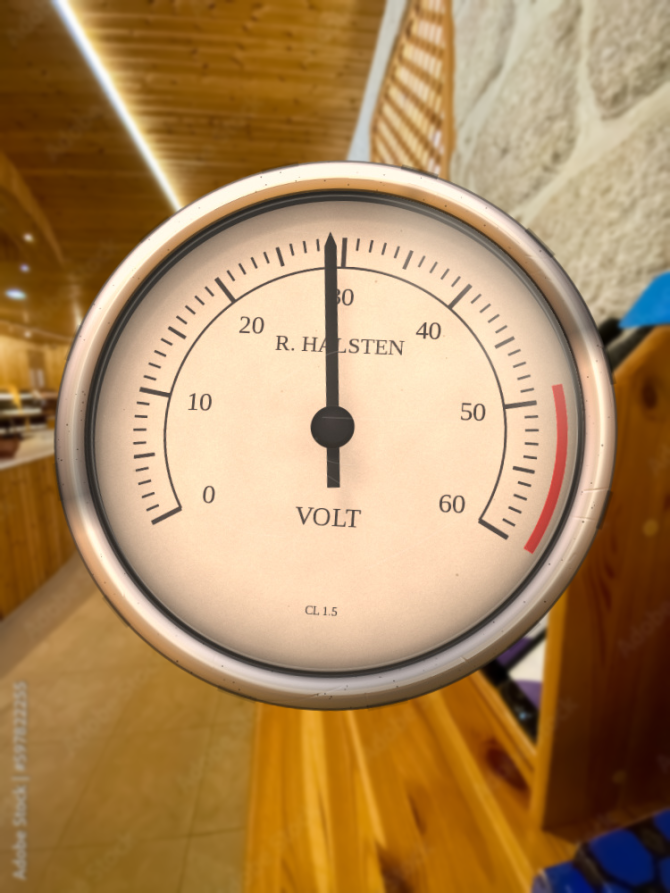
V 29
